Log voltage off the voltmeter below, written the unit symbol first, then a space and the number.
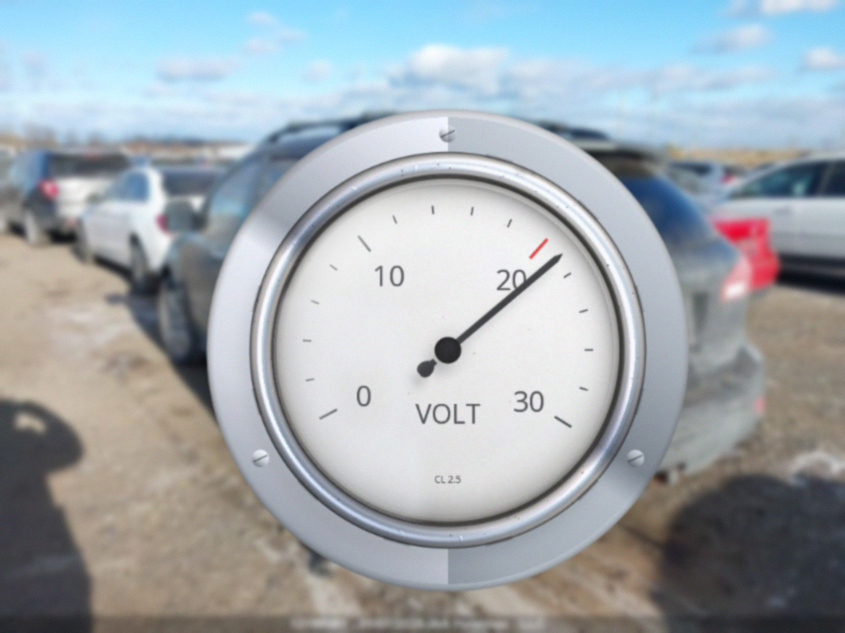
V 21
